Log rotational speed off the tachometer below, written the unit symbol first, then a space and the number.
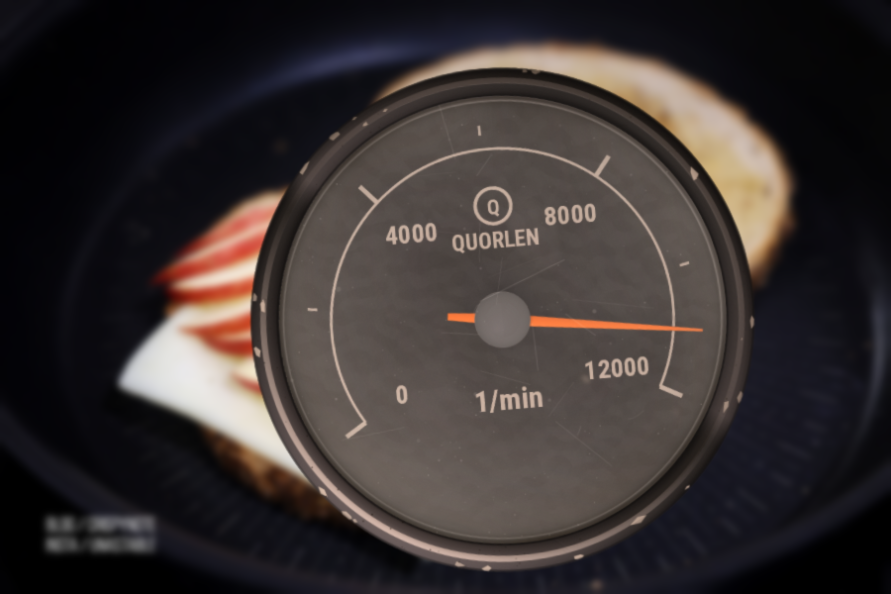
rpm 11000
